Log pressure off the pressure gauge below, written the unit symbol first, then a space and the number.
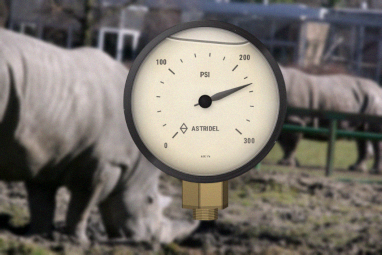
psi 230
